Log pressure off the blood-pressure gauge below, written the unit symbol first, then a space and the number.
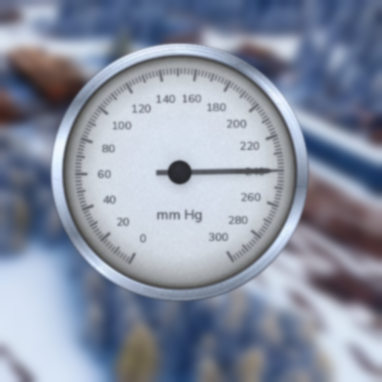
mmHg 240
